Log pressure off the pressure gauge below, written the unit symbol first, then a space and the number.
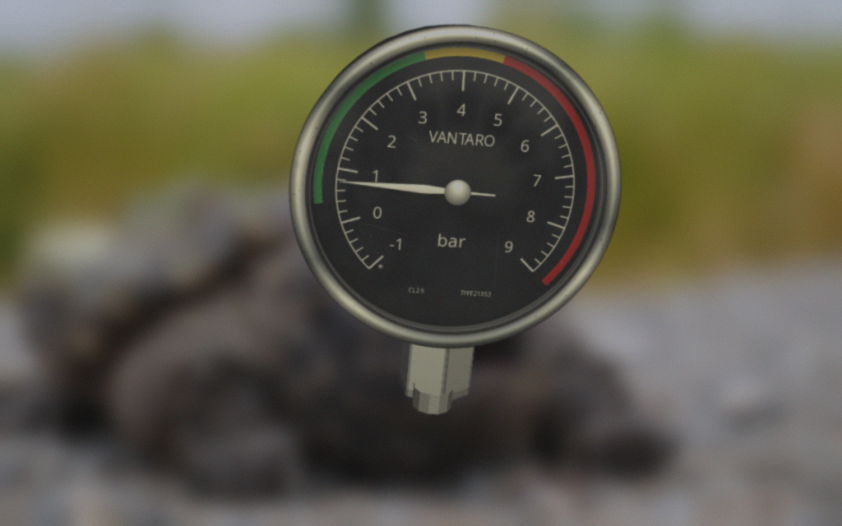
bar 0.8
